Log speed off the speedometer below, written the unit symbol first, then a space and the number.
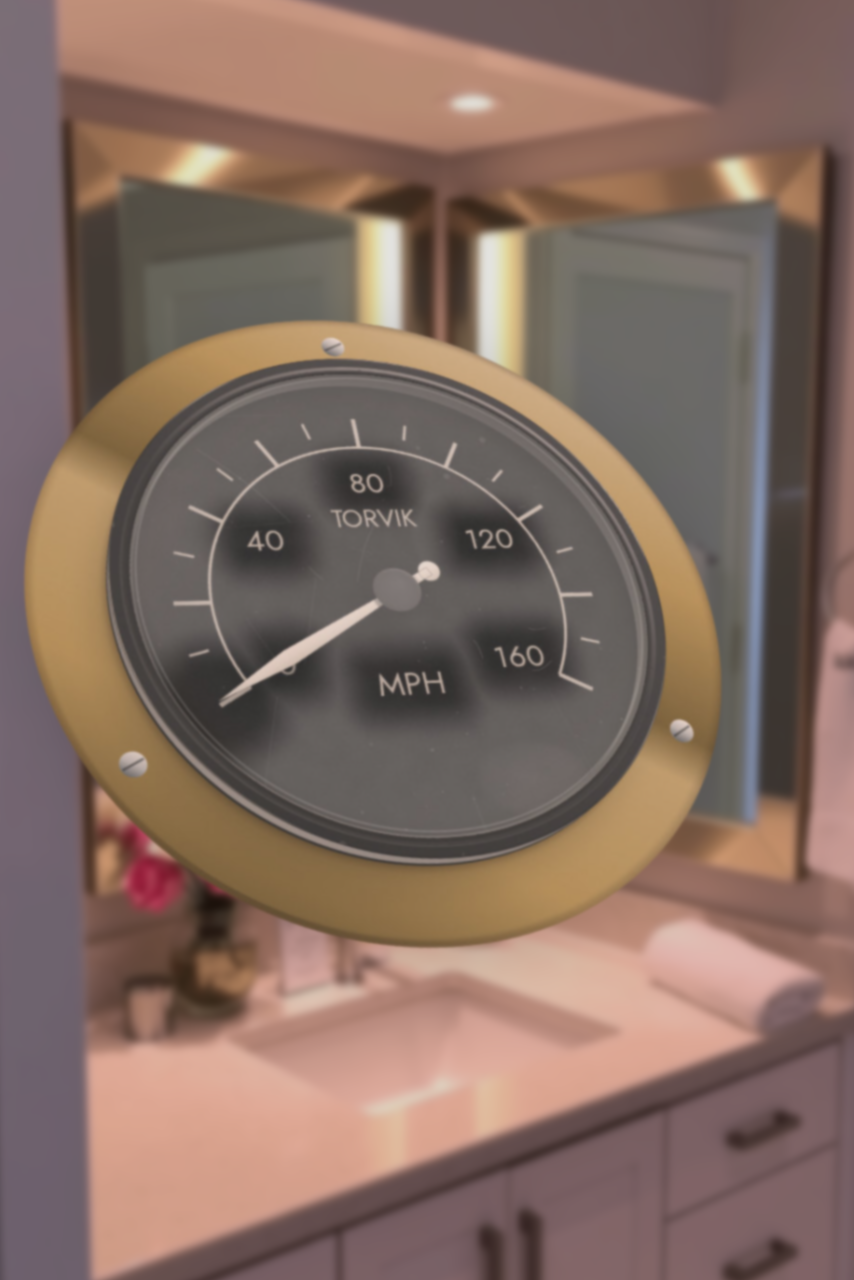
mph 0
